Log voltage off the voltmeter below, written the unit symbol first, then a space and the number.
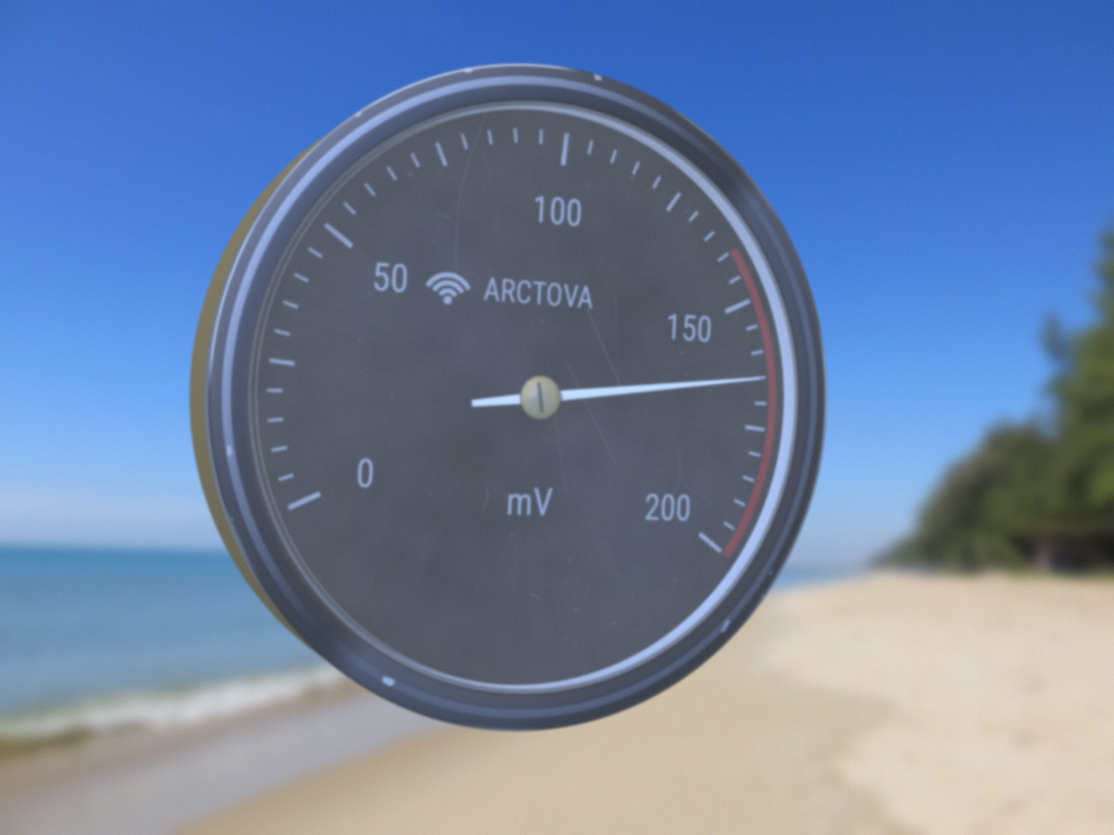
mV 165
